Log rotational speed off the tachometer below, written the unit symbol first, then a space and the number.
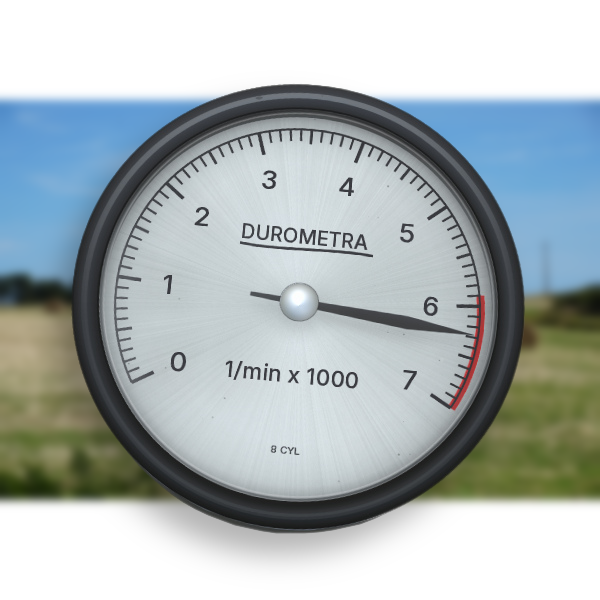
rpm 6300
